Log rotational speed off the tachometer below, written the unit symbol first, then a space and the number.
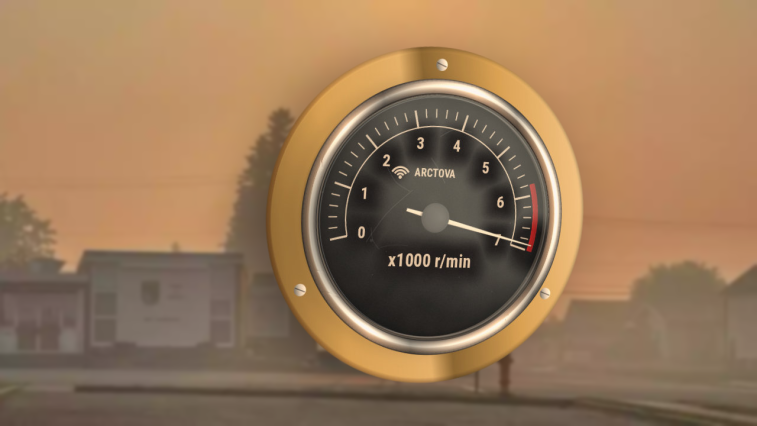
rpm 6900
